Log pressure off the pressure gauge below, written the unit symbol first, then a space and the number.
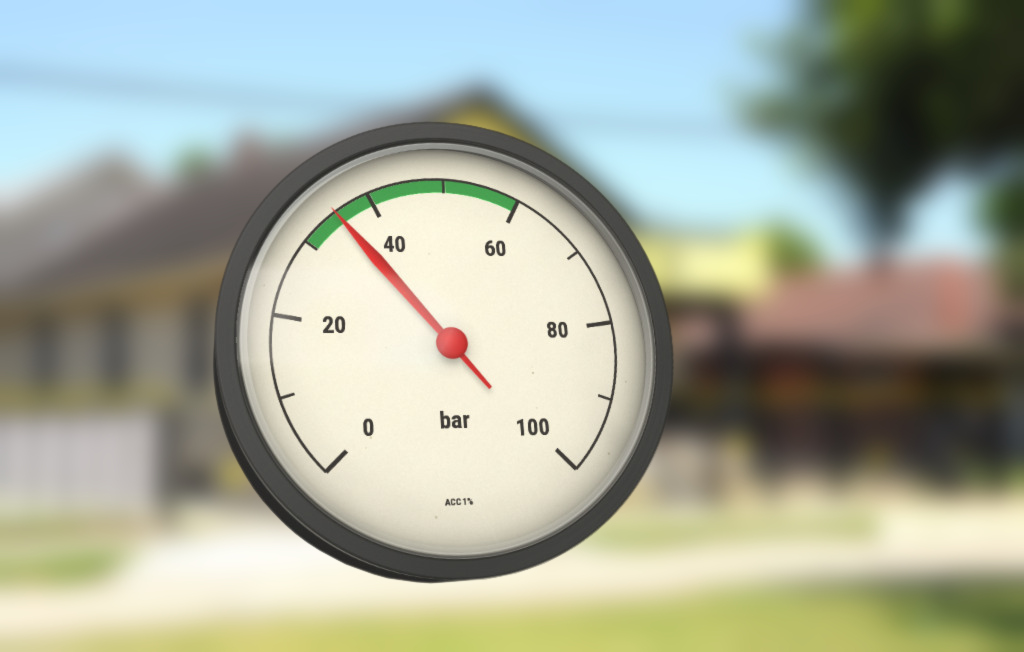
bar 35
